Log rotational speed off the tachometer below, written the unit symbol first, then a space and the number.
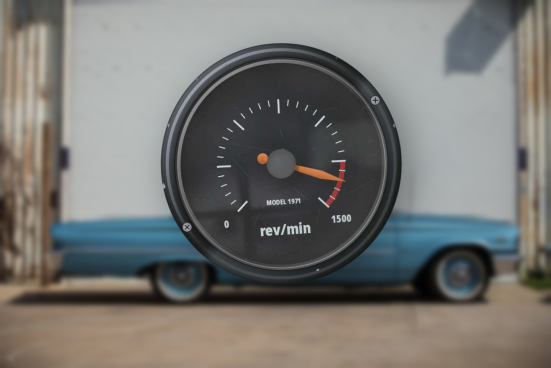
rpm 1350
